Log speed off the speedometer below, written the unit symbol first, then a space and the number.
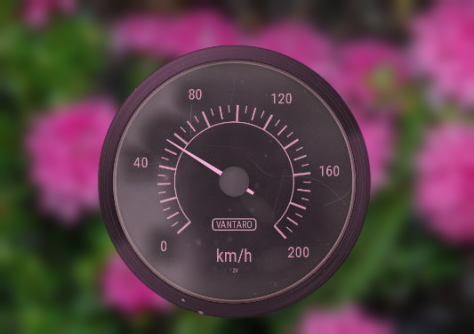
km/h 55
